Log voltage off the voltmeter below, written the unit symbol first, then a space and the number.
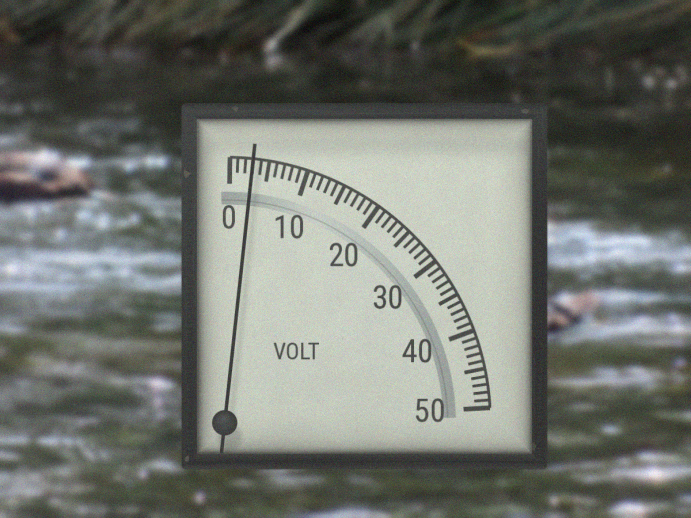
V 3
